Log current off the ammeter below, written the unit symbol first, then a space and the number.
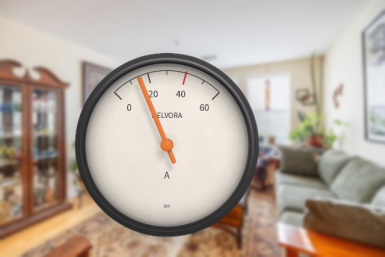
A 15
